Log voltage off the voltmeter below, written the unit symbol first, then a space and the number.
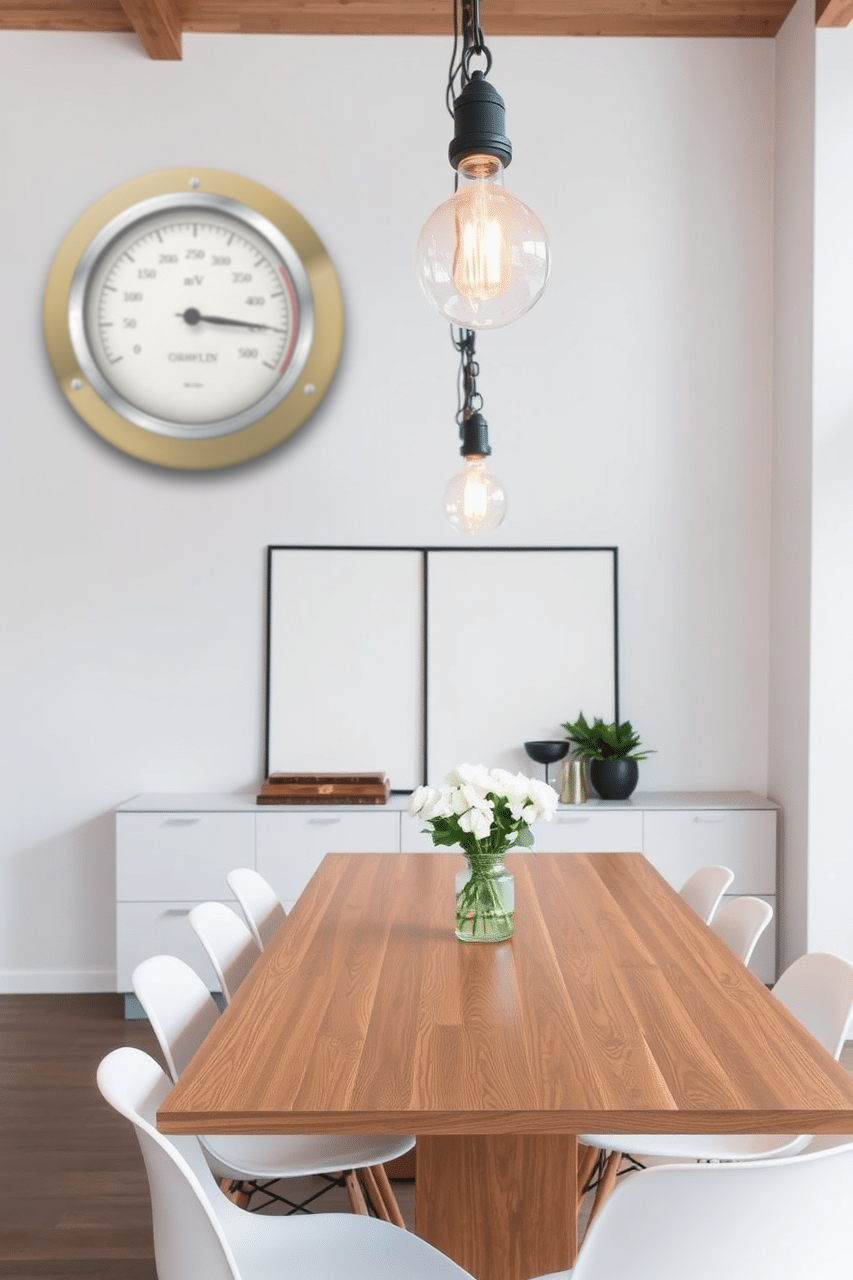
mV 450
